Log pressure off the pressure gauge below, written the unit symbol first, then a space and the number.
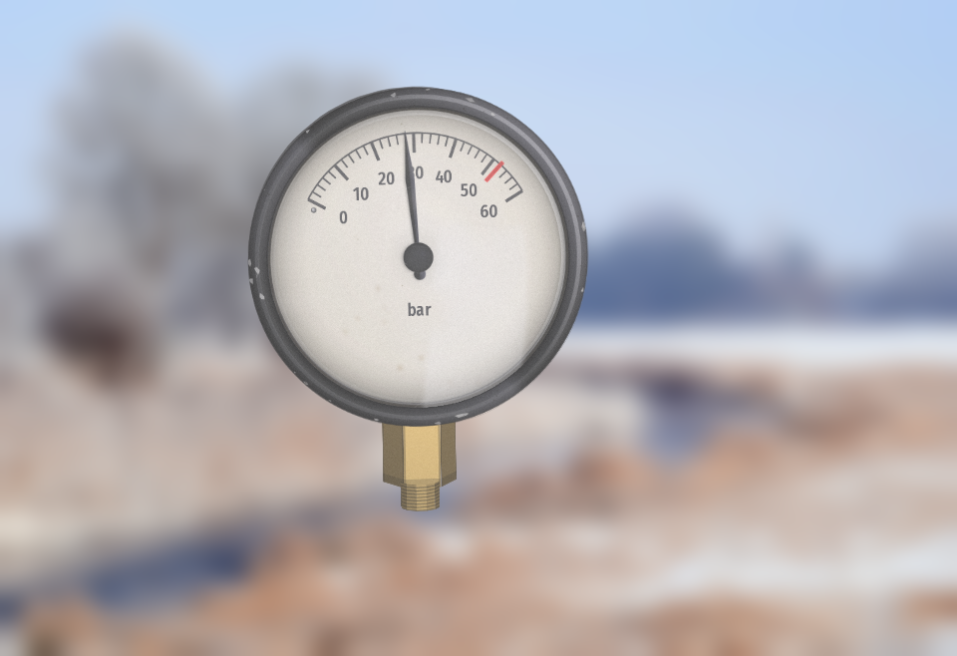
bar 28
